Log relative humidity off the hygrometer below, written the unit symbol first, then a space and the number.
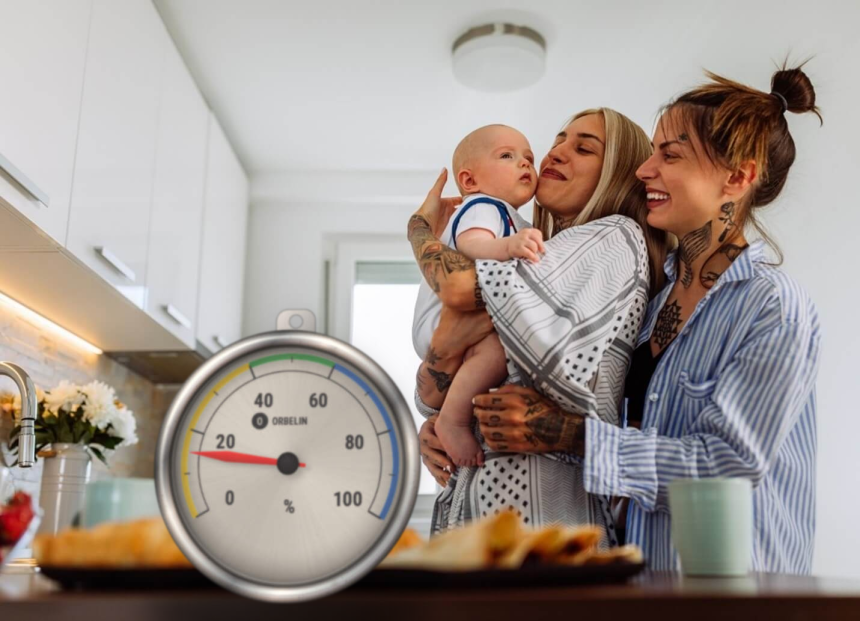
% 15
